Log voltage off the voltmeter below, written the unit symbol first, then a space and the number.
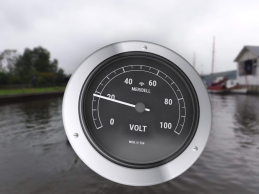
V 17.5
